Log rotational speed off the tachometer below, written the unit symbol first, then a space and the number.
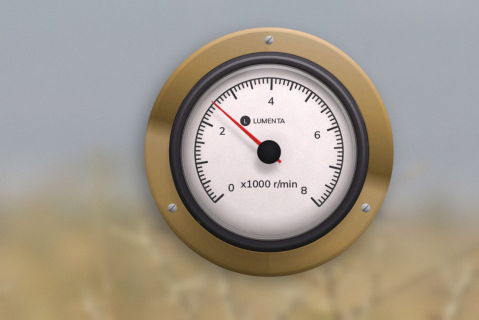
rpm 2500
